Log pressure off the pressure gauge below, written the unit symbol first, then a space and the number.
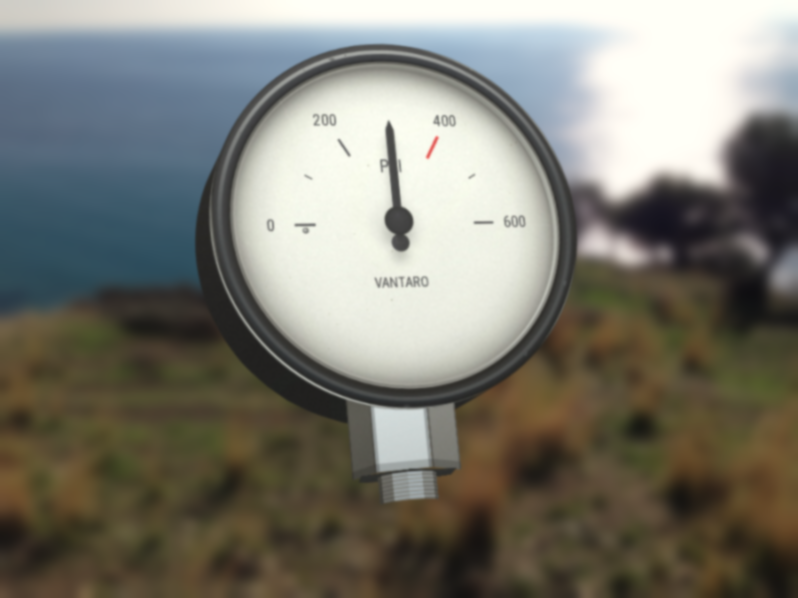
psi 300
